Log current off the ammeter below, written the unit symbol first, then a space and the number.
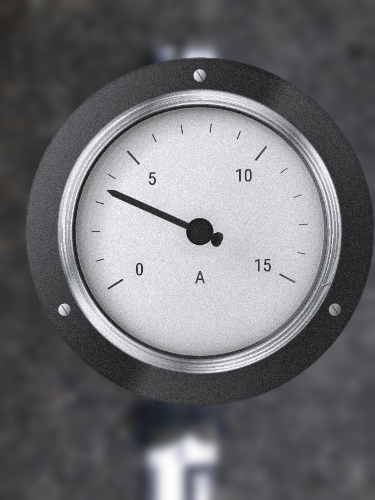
A 3.5
